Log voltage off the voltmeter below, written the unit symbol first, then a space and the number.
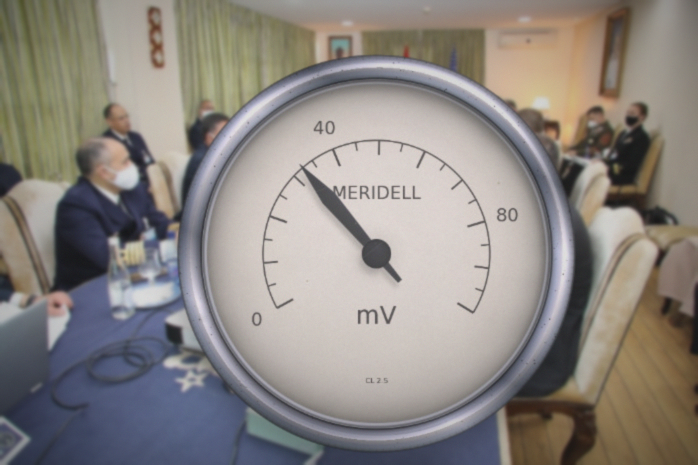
mV 32.5
